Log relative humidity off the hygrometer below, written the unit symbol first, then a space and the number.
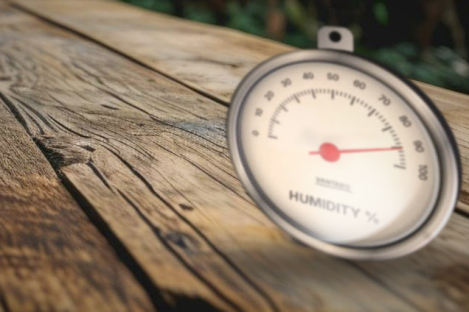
% 90
